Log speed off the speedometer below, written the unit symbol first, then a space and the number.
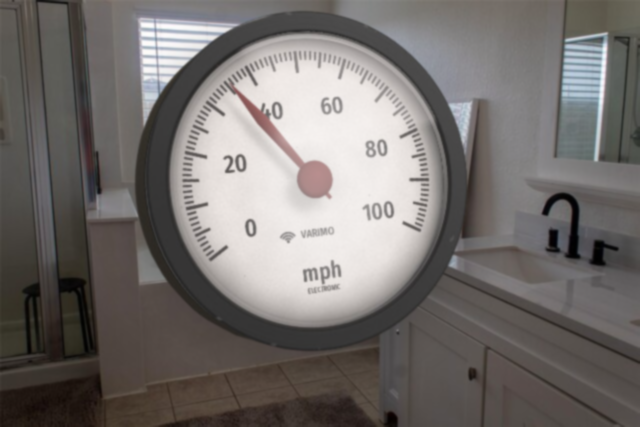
mph 35
